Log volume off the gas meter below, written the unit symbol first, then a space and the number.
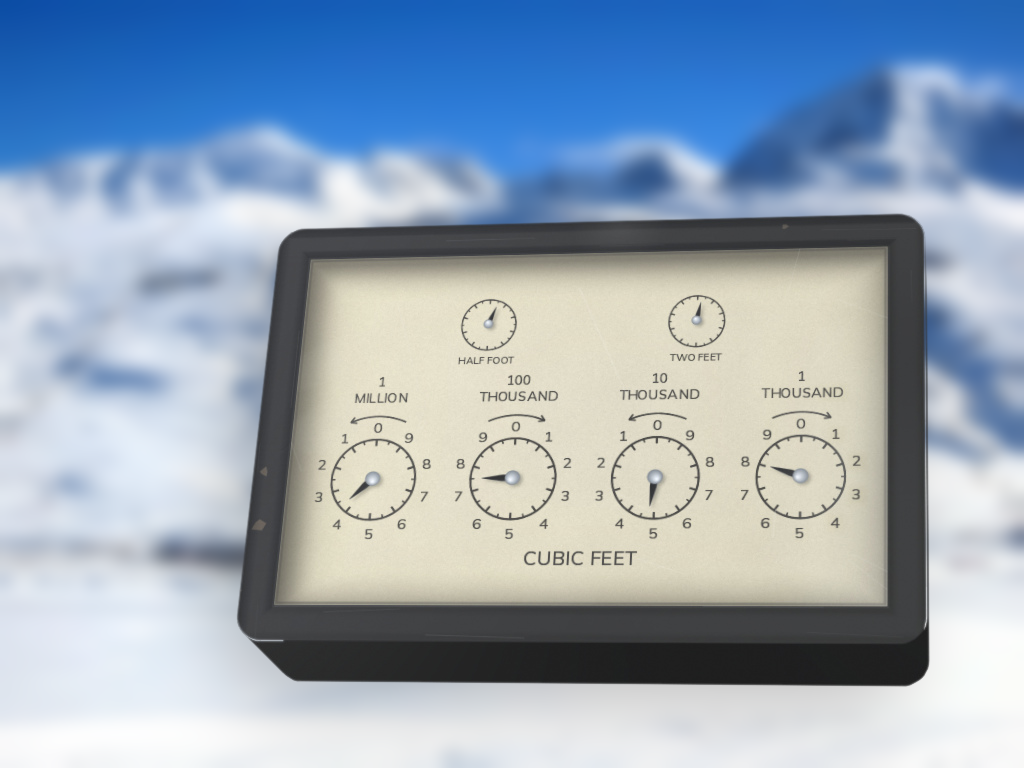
ft³ 374800
